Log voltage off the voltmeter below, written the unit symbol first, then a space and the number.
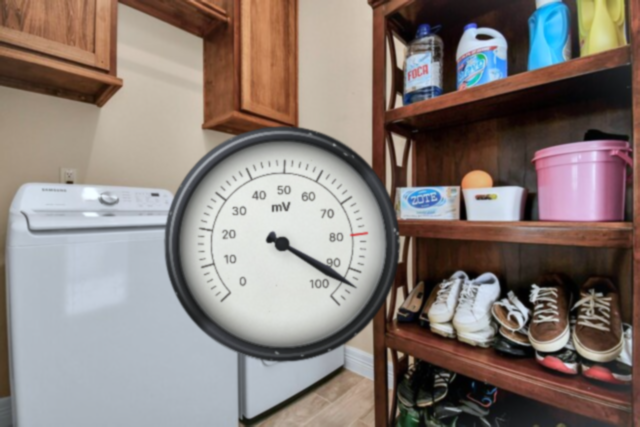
mV 94
